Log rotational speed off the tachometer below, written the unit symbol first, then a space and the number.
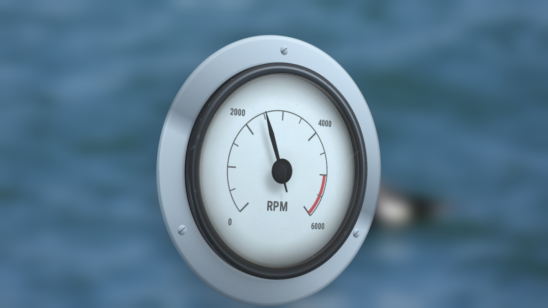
rpm 2500
